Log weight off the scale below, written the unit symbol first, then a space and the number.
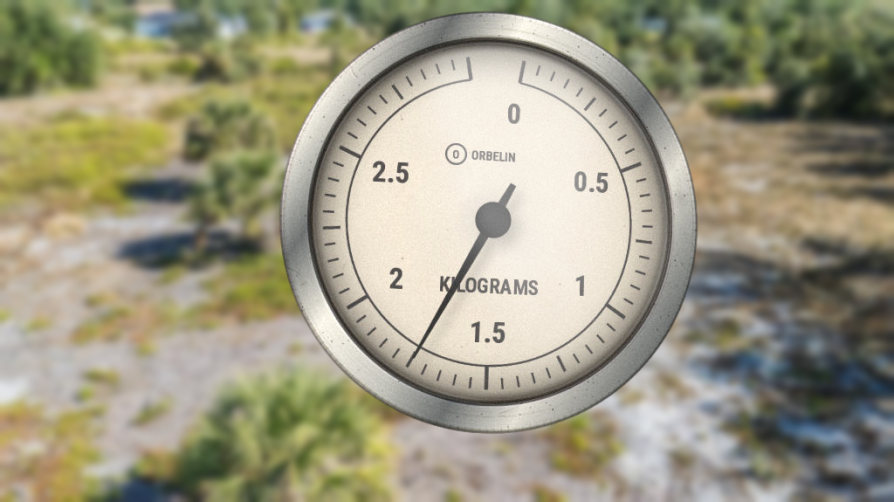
kg 1.75
